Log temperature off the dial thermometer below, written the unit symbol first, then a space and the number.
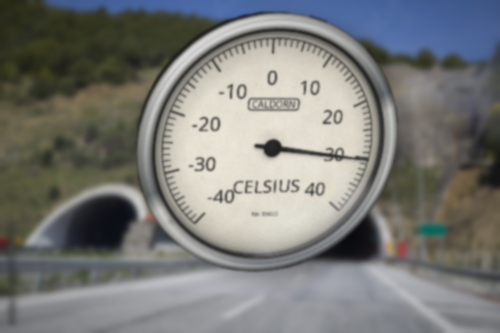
°C 30
